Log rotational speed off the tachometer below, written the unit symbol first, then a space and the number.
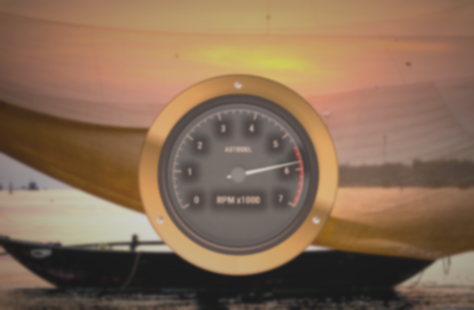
rpm 5800
